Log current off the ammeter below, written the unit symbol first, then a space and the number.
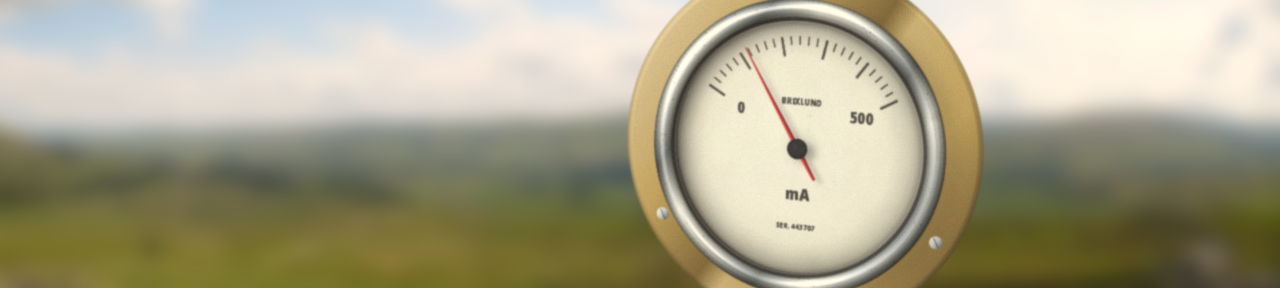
mA 120
